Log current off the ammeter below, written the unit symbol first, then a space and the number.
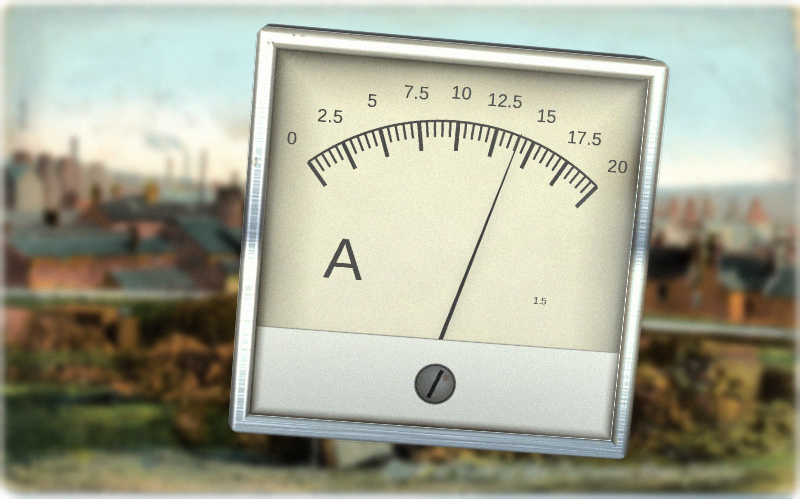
A 14
